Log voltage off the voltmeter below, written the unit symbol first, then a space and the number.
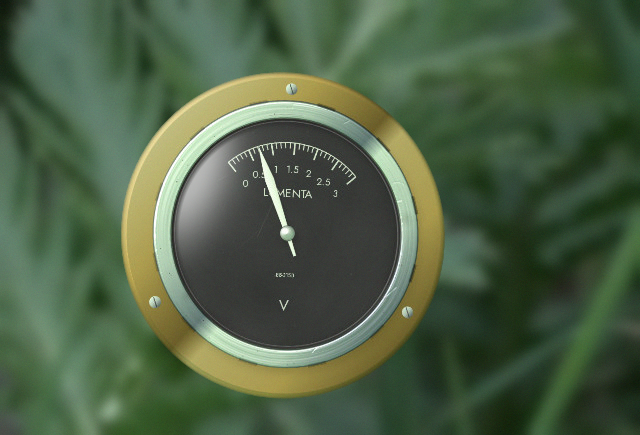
V 0.7
